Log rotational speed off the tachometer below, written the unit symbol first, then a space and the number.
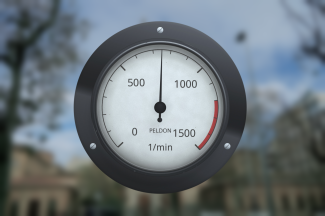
rpm 750
